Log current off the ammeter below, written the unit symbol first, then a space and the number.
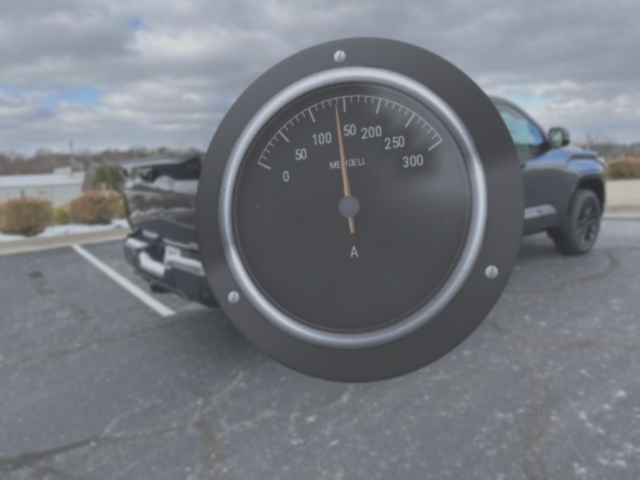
A 140
